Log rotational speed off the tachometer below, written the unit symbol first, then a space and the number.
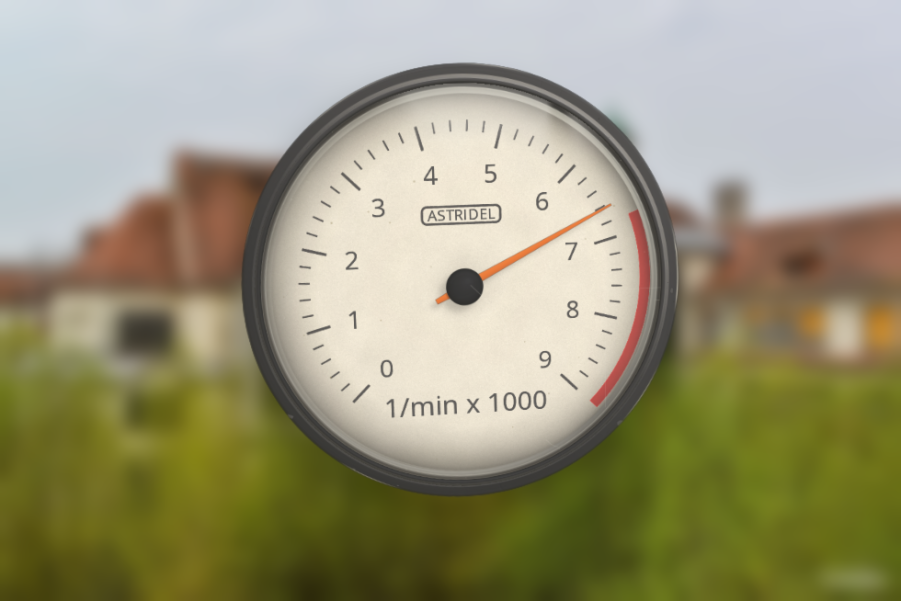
rpm 6600
